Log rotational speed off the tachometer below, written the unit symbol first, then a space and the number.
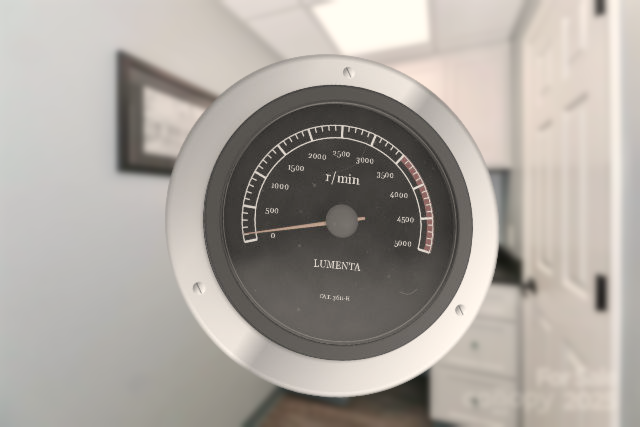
rpm 100
